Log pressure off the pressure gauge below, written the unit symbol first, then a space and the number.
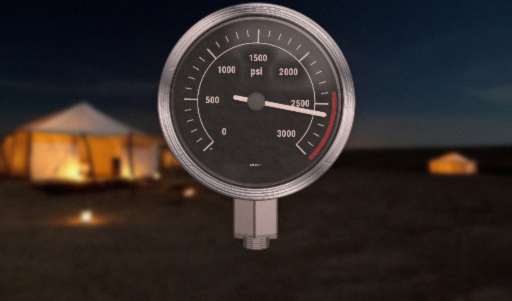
psi 2600
